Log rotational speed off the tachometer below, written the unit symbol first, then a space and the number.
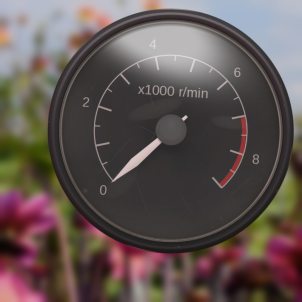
rpm 0
